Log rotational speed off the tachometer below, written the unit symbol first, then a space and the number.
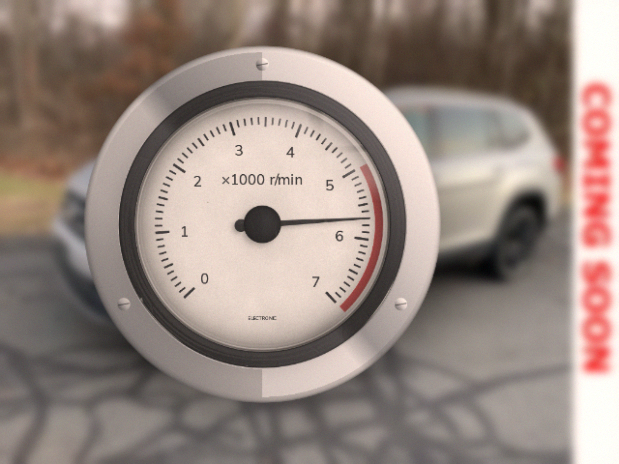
rpm 5700
